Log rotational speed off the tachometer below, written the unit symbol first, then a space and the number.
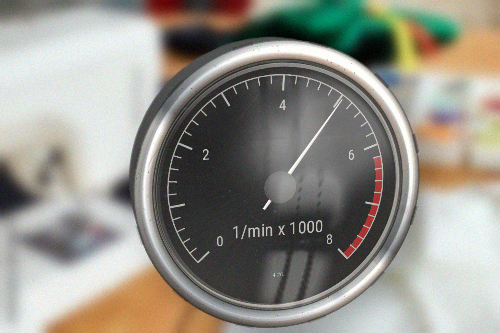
rpm 5000
